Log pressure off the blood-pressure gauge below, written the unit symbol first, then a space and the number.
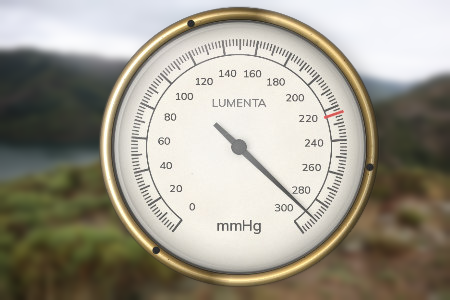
mmHg 290
